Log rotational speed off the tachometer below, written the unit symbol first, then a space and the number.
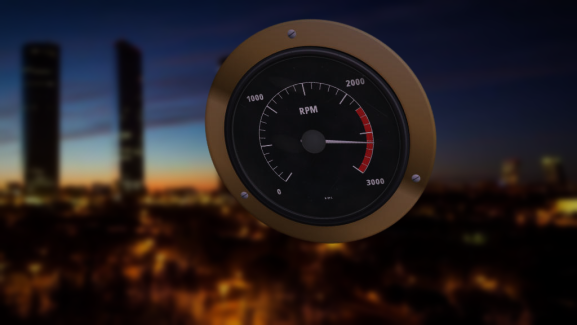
rpm 2600
